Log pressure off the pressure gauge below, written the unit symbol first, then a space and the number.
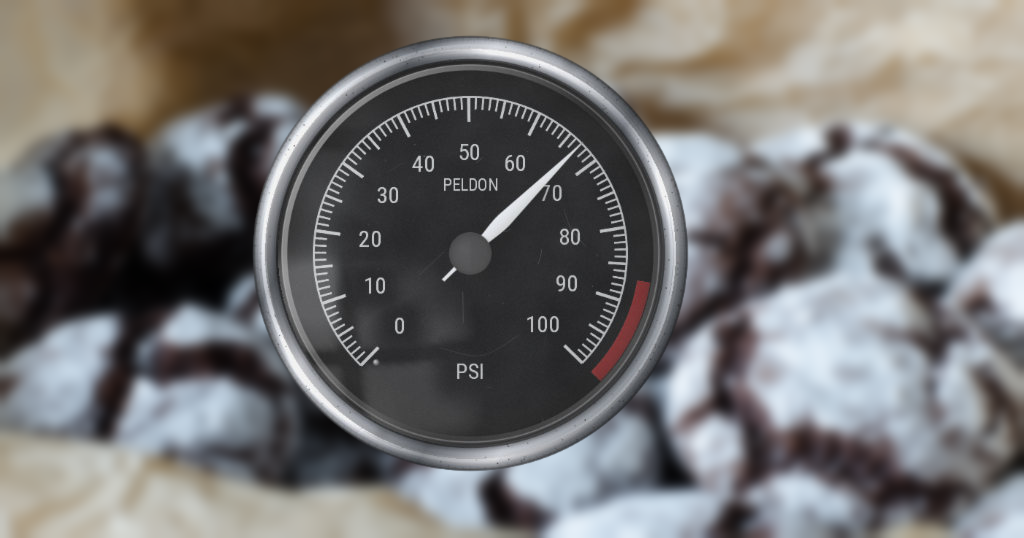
psi 67
